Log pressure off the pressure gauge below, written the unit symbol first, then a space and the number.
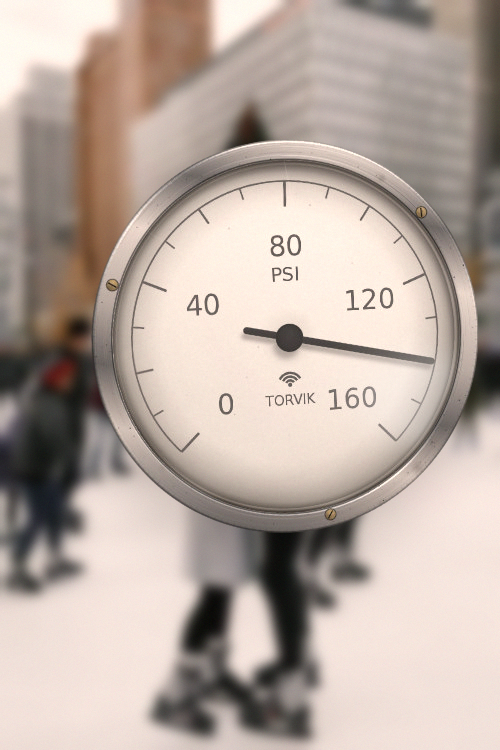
psi 140
